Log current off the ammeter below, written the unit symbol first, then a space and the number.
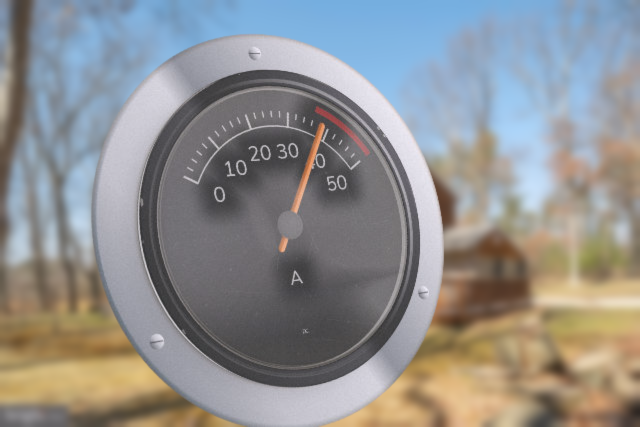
A 38
